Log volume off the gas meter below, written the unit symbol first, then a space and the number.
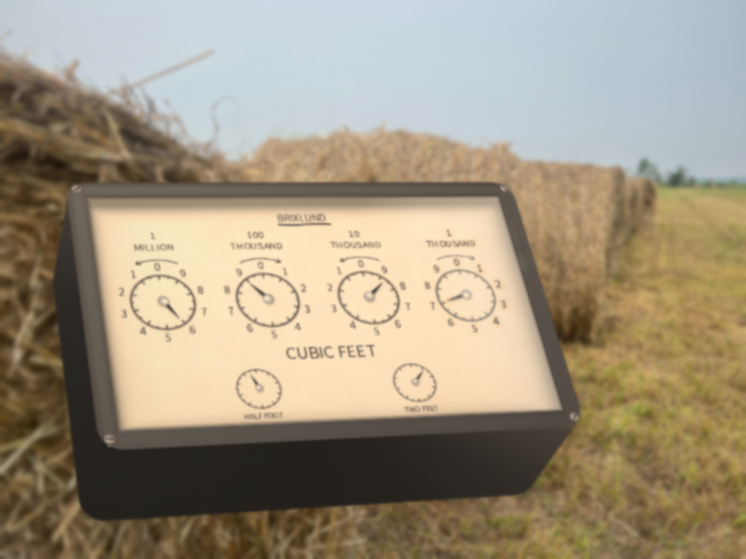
ft³ 588700
